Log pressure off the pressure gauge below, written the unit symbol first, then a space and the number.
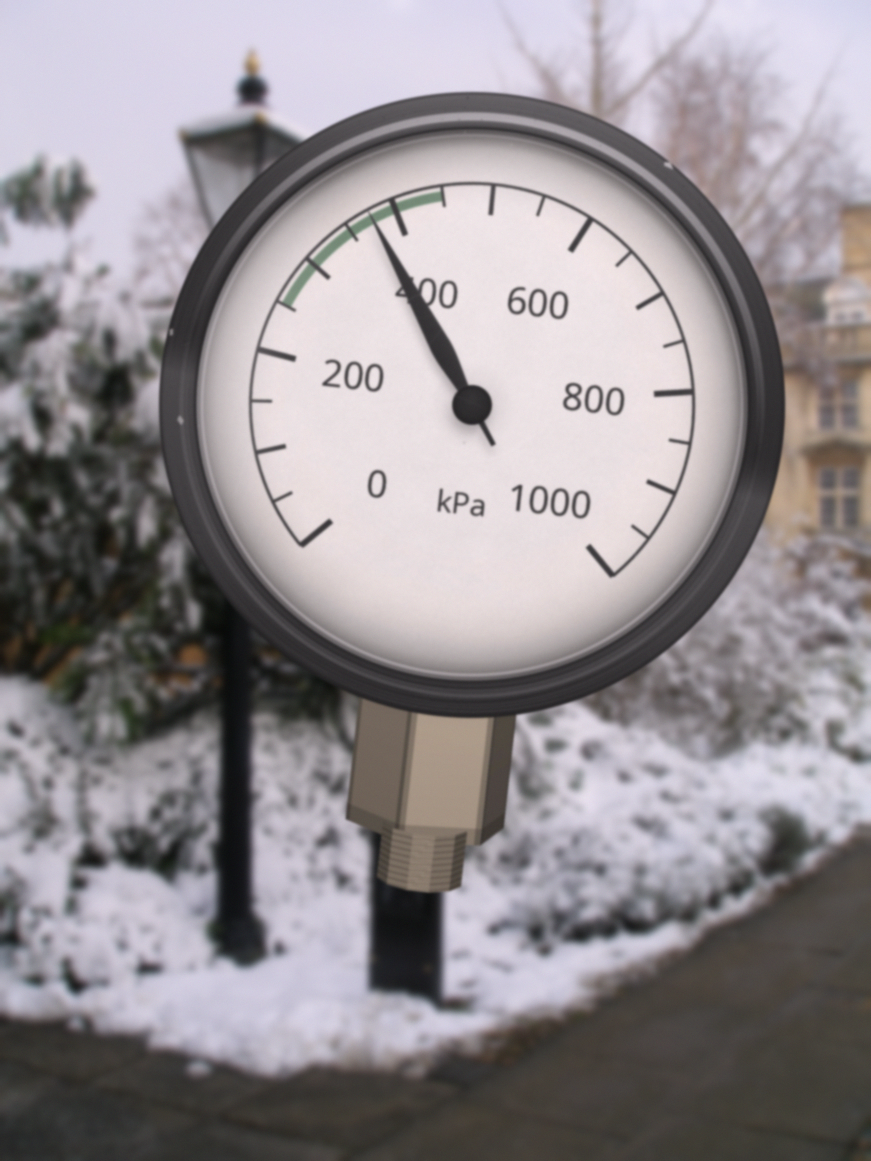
kPa 375
